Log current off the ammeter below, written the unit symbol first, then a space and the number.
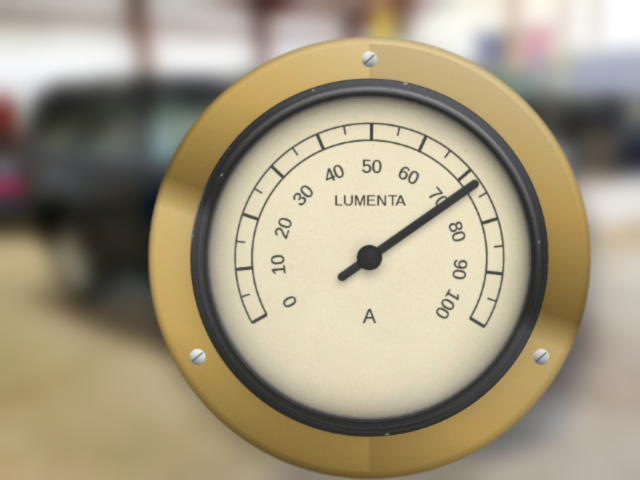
A 72.5
